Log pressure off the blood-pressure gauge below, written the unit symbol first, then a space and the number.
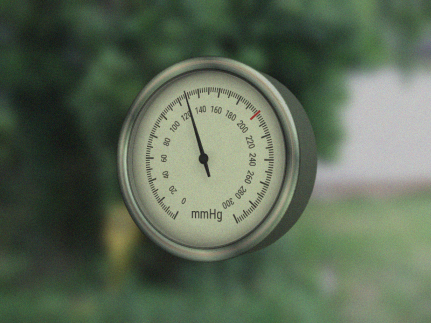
mmHg 130
